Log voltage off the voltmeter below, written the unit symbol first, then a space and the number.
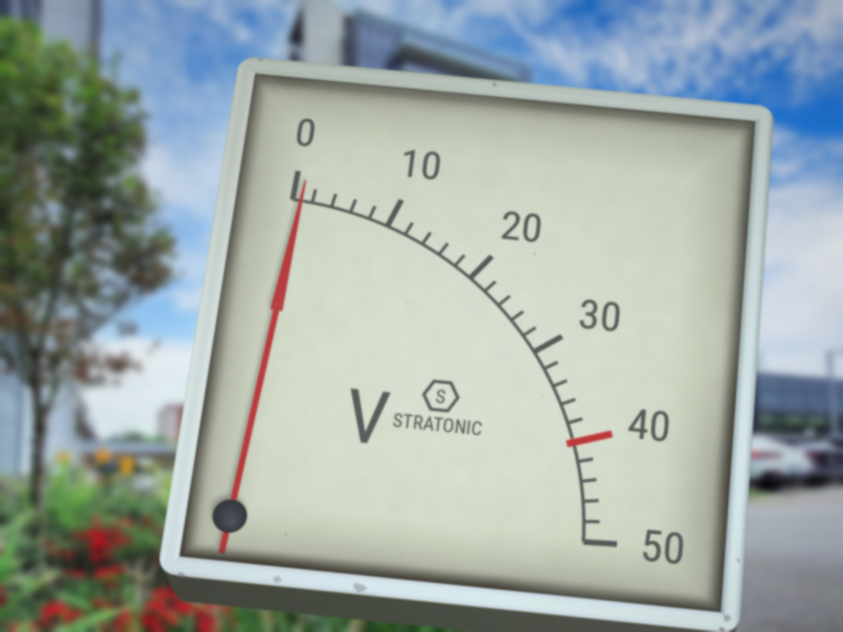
V 1
